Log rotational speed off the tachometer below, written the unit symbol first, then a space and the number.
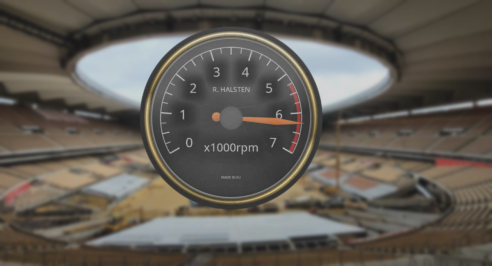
rpm 6250
